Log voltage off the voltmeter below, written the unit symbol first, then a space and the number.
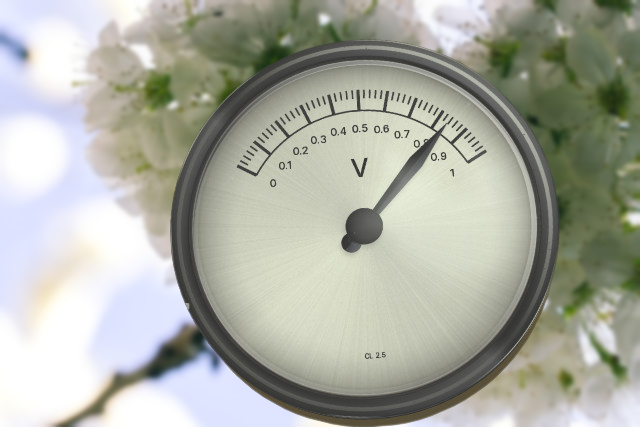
V 0.84
